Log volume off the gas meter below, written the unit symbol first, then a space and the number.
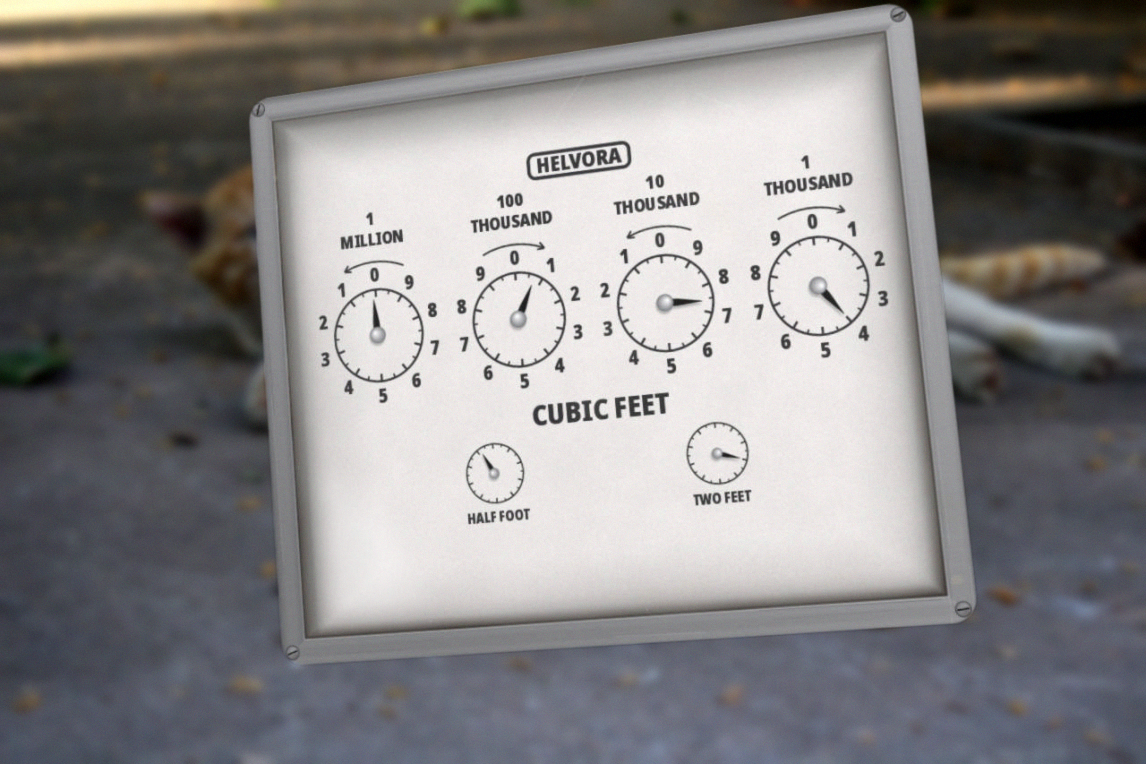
ft³ 7400
